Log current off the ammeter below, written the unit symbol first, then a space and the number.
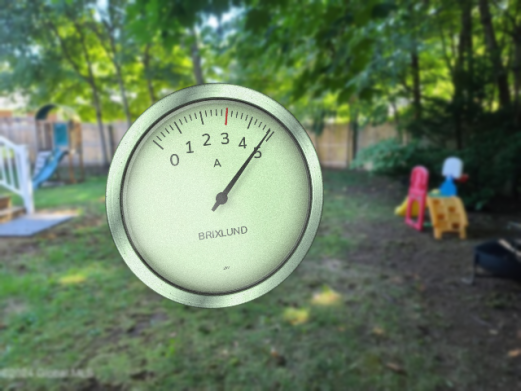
A 4.8
